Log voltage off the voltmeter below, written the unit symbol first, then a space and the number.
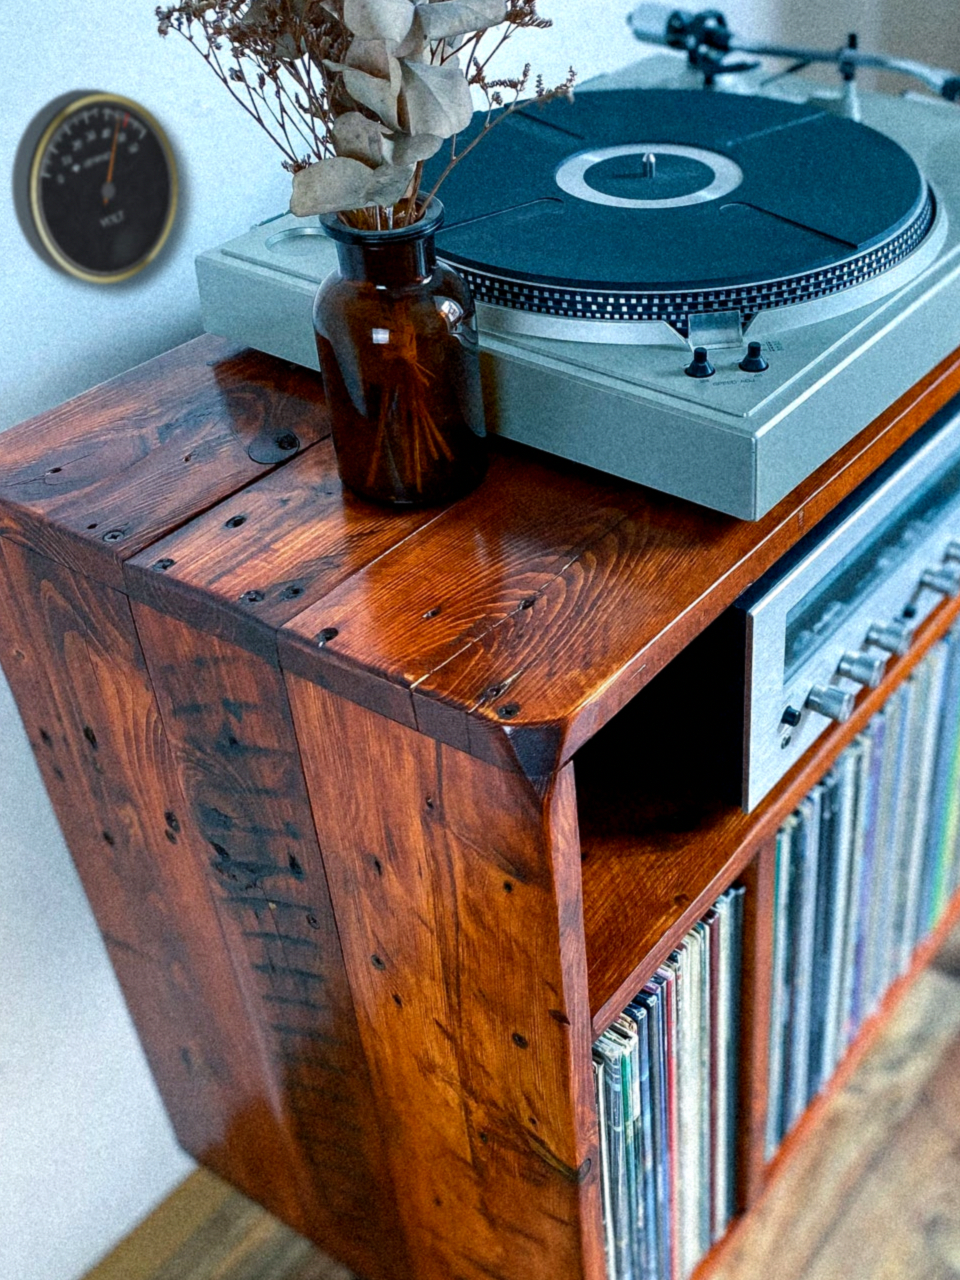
V 45
